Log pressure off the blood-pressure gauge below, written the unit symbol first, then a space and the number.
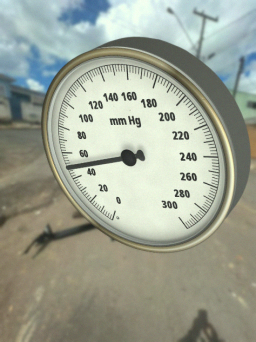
mmHg 50
